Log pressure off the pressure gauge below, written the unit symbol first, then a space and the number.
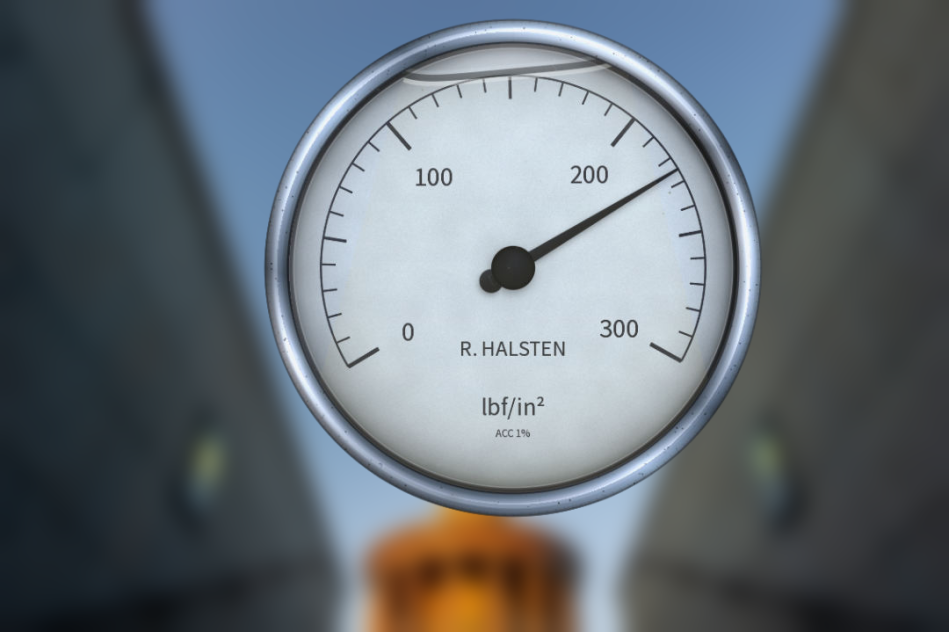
psi 225
